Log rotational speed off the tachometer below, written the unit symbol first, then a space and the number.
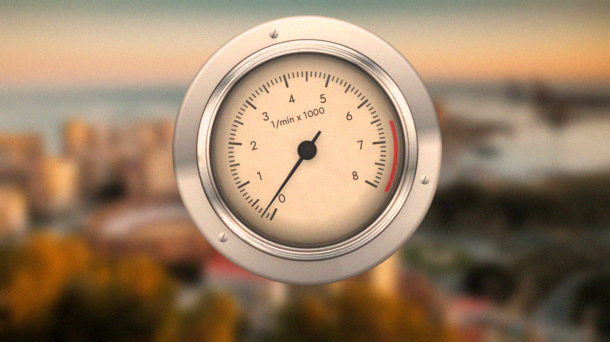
rpm 200
